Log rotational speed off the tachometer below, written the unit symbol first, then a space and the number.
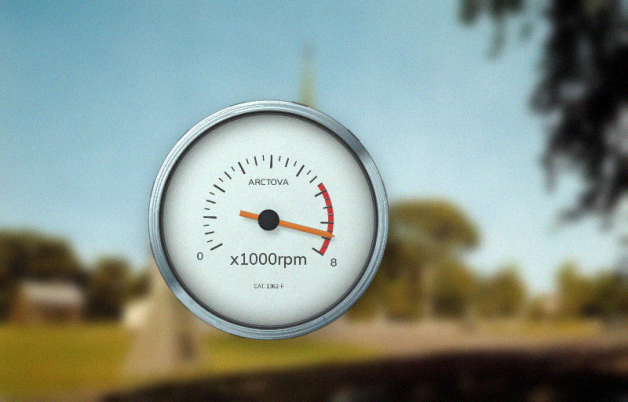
rpm 7375
